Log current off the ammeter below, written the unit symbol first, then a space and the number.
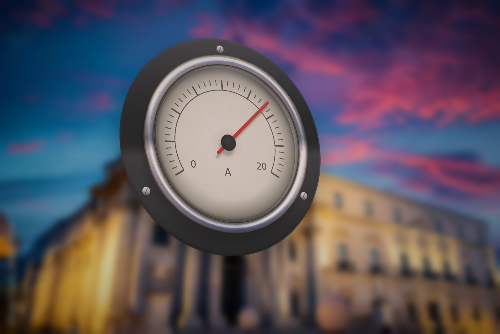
A 14
